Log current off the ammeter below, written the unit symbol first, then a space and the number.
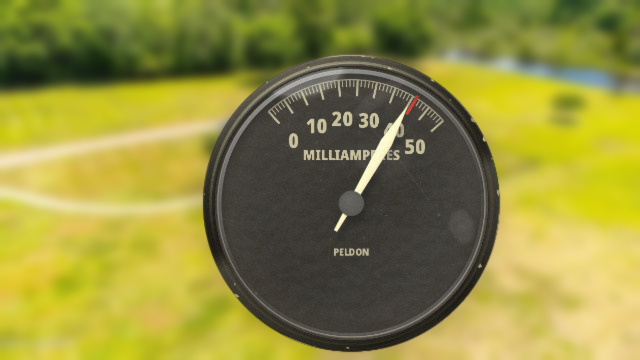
mA 40
